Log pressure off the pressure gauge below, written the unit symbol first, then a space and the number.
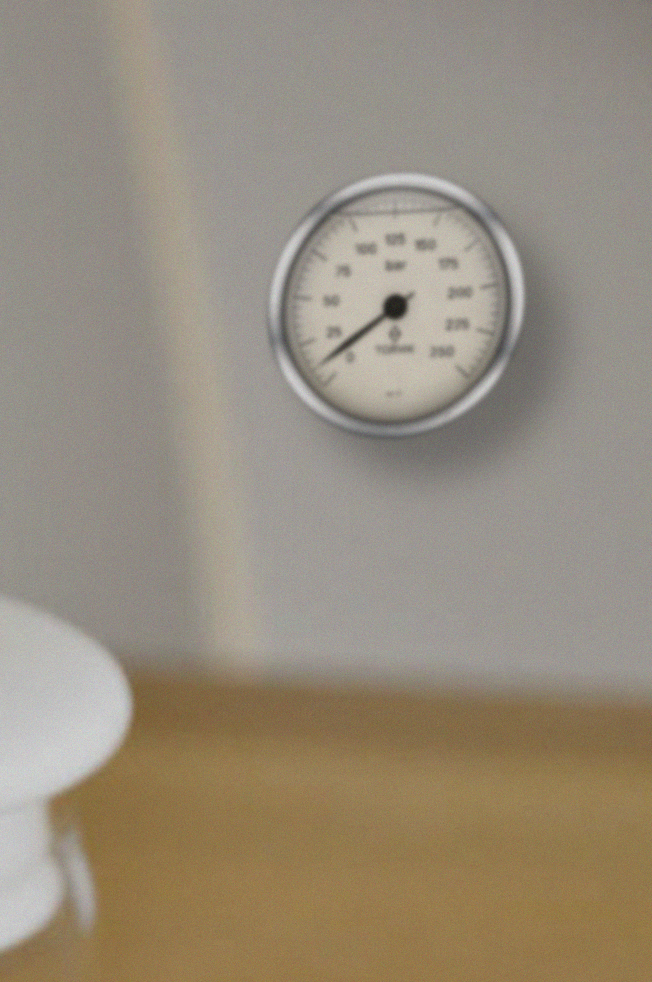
bar 10
